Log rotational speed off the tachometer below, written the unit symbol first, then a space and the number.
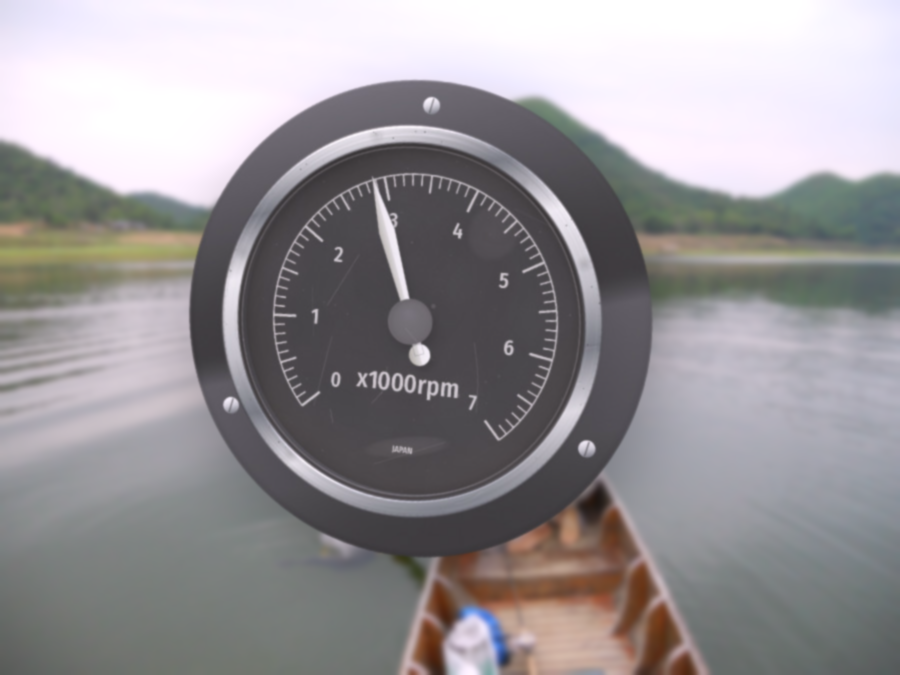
rpm 2900
